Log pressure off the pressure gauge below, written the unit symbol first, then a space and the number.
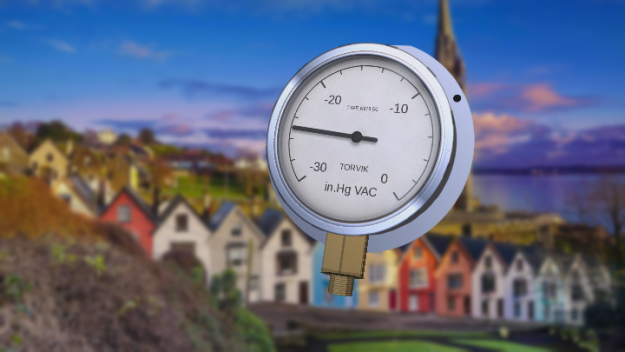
inHg -25
